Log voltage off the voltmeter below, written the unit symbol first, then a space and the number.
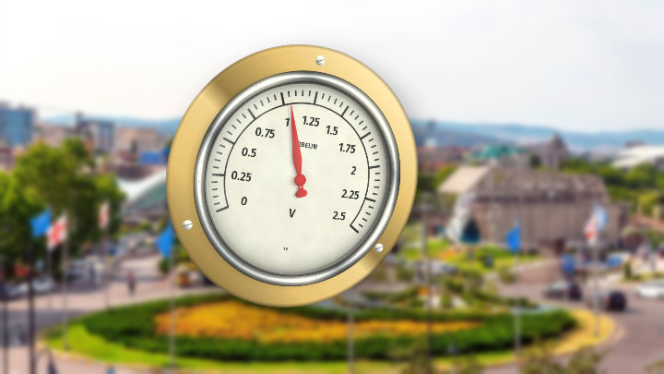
V 1.05
